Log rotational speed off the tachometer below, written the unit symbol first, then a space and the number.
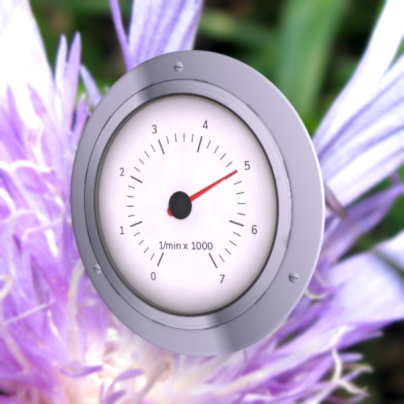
rpm 5000
